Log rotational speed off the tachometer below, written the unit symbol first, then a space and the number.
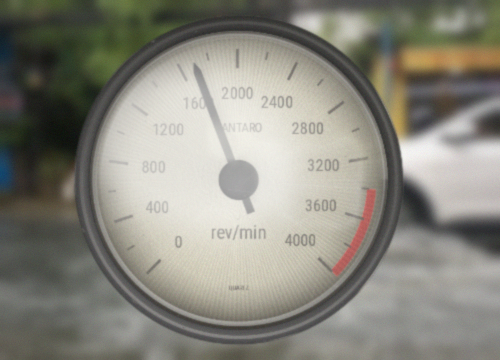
rpm 1700
